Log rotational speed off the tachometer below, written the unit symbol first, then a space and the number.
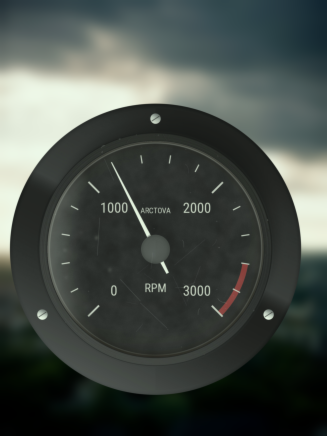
rpm 1200
